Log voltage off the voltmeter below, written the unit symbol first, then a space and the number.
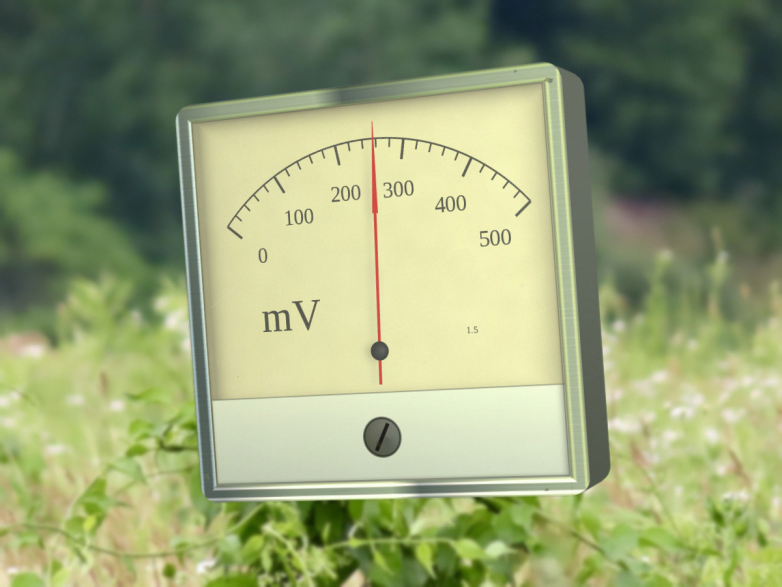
mV 260
